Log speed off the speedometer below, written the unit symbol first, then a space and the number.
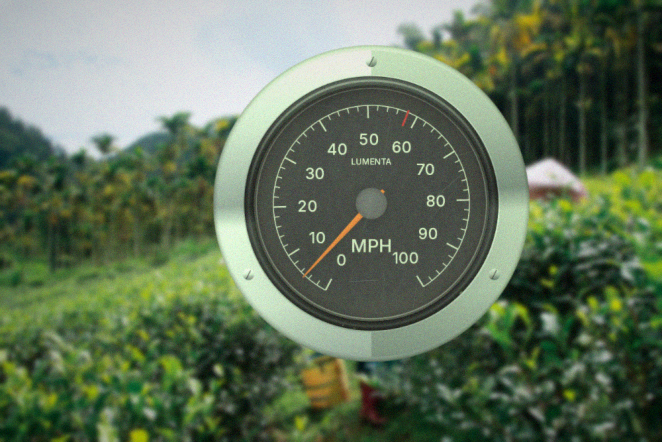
mph 5
